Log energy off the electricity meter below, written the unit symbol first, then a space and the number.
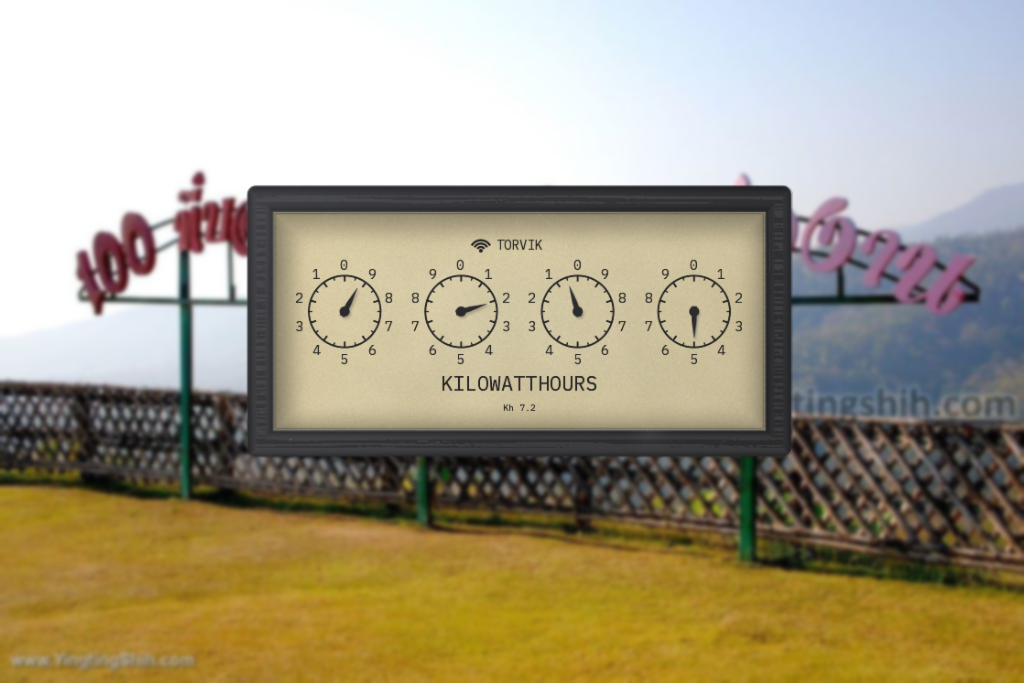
kWh 9205
